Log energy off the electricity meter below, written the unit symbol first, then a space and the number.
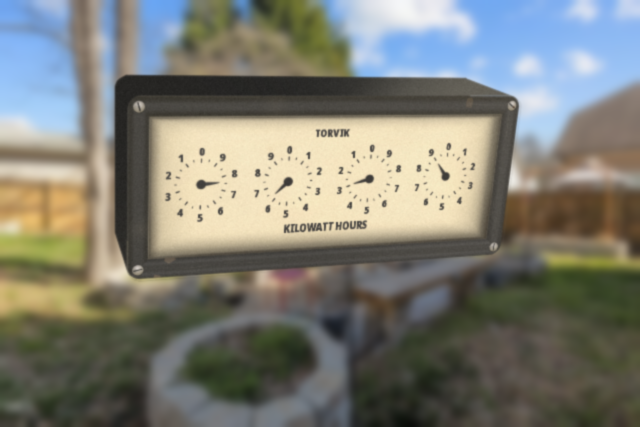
kWh 7629
